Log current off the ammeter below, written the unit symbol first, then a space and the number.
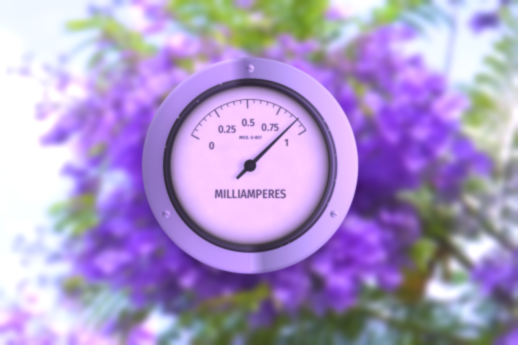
mA 0.9
